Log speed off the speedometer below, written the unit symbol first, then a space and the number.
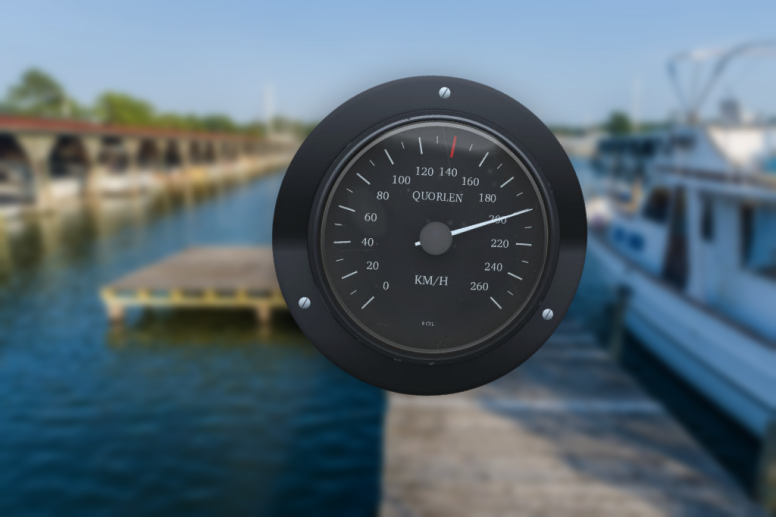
km/h 200
